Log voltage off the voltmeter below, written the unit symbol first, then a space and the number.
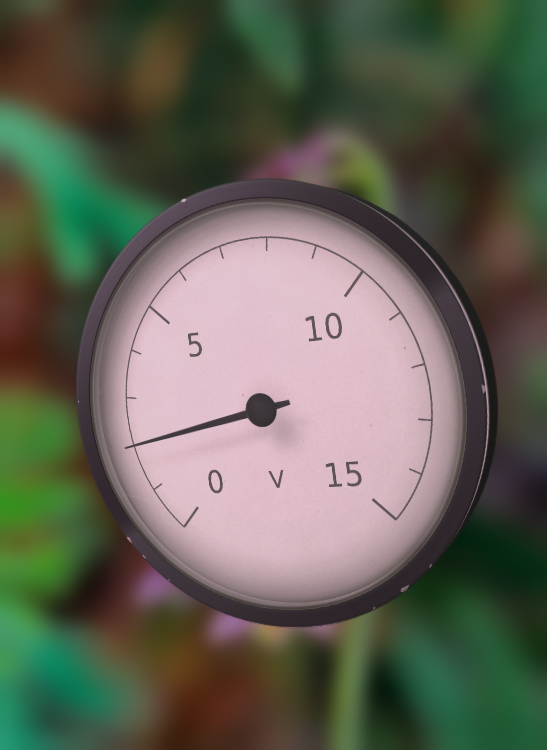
V 2
